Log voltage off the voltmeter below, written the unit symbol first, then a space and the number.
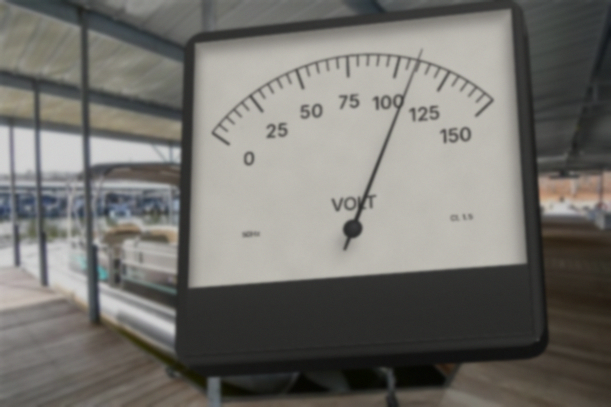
V 110
